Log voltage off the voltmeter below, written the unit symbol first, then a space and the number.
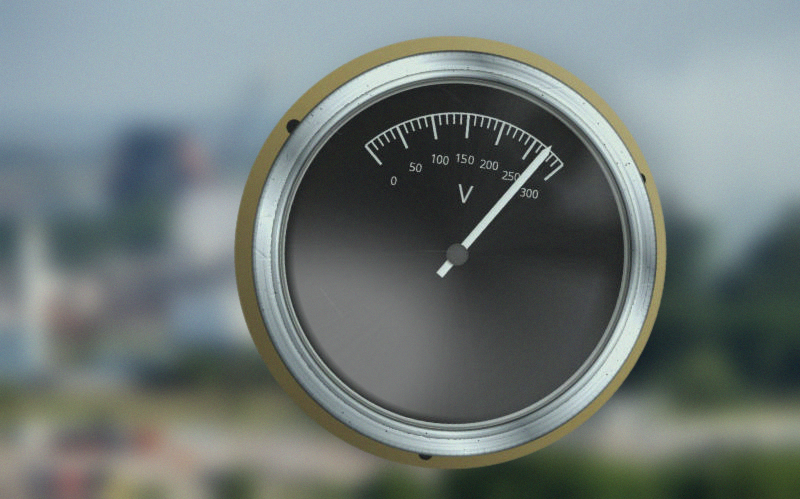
V 270
